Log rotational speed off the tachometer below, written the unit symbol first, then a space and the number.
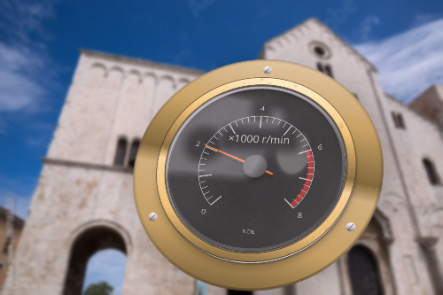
rpm 2000
